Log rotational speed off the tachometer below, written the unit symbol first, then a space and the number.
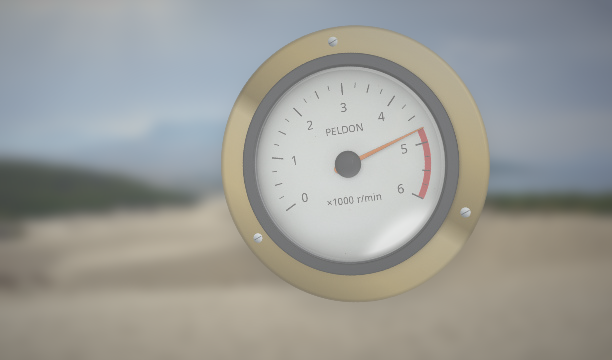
rpm 4750
